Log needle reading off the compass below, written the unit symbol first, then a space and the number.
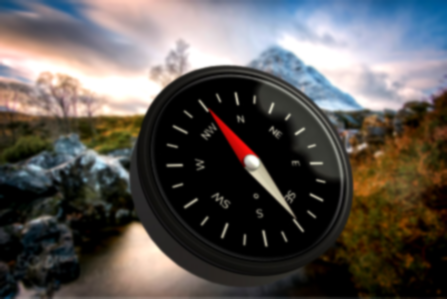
° 330
